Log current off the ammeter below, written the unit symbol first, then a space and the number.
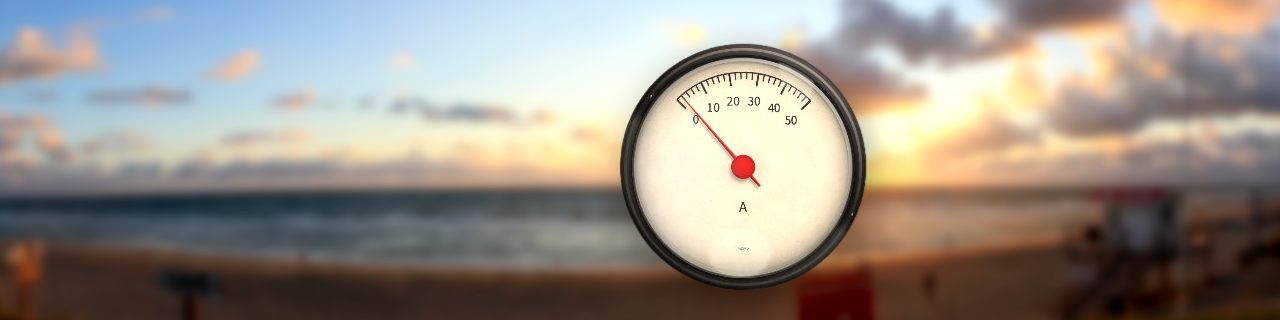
A 2
